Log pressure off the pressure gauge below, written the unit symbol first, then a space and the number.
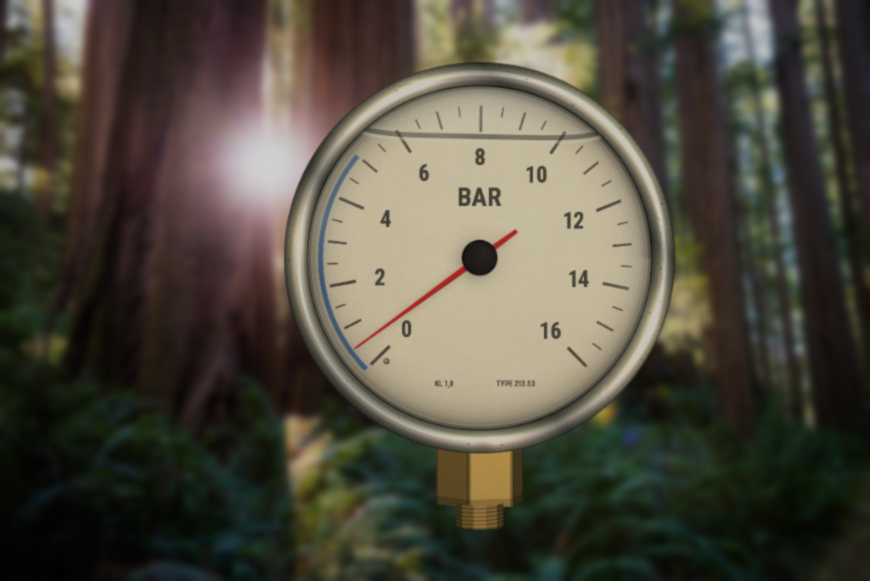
bar 0.5
